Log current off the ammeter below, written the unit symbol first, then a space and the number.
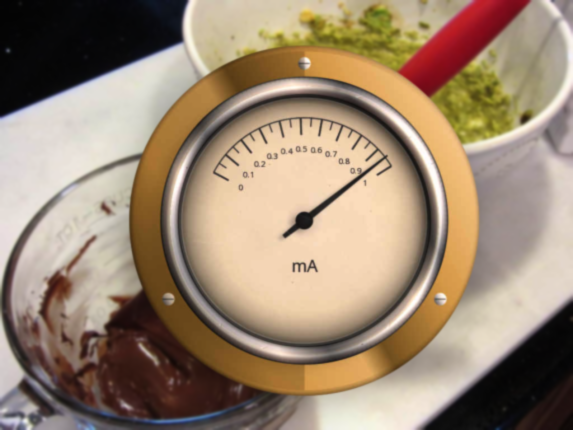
mA 0.95
